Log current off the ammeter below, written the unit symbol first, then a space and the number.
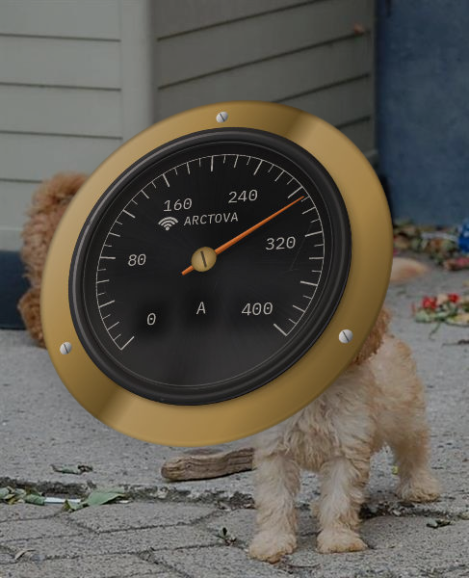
A 290
